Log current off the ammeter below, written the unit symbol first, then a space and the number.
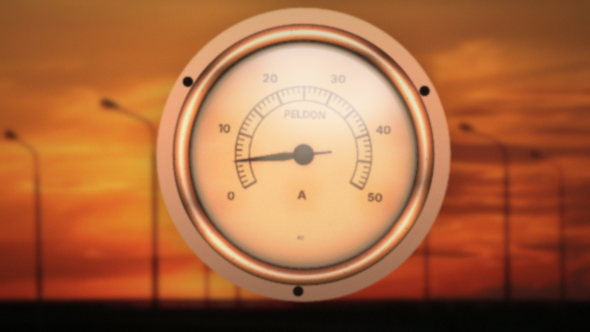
A 5
